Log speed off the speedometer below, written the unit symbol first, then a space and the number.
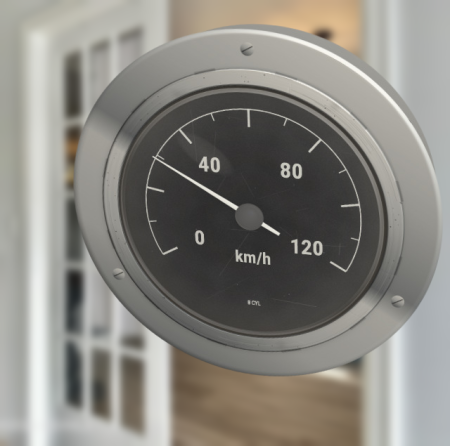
km/h 30
